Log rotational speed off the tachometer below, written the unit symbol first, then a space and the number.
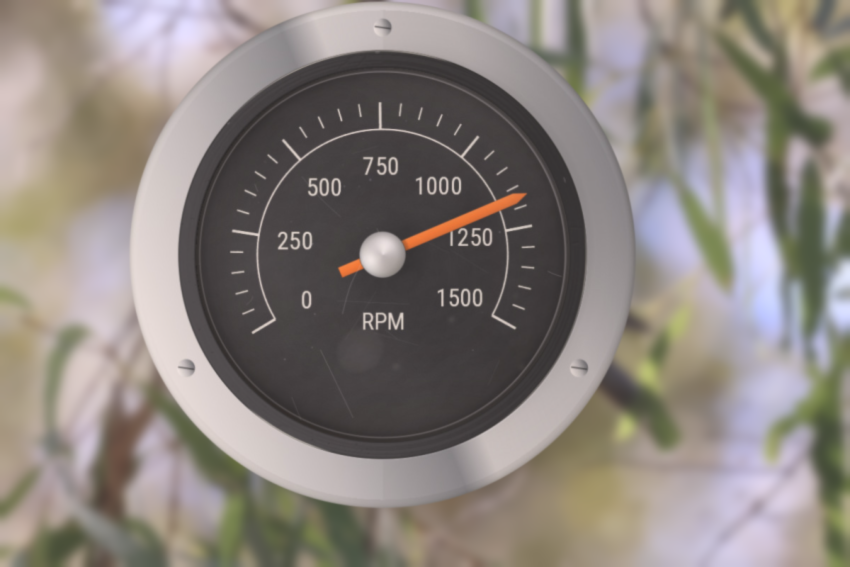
rpm 1175
